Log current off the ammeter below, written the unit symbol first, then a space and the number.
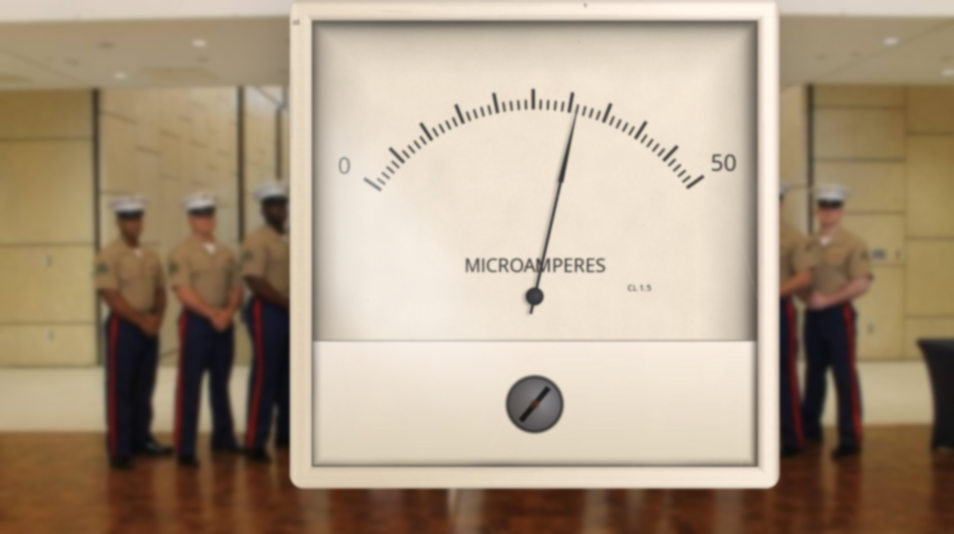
µA 31
